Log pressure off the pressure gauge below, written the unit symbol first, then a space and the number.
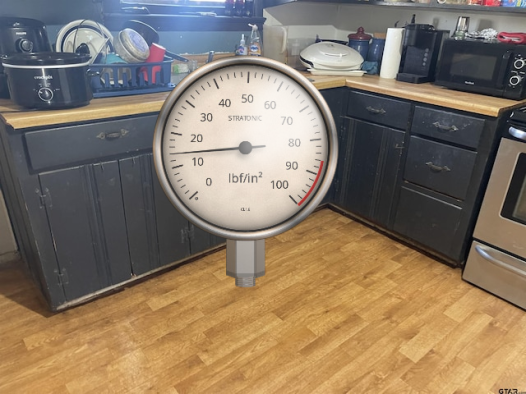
psi 14
